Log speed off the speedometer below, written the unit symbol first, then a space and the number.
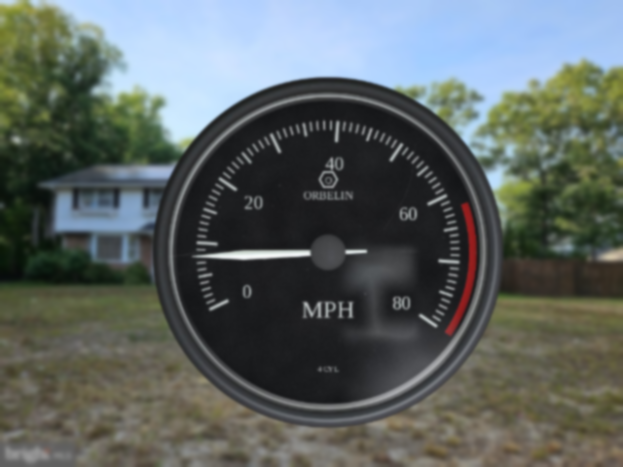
mph 8
